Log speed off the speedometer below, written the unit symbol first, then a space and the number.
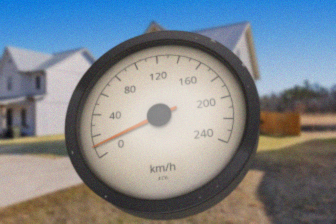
km/h 10
